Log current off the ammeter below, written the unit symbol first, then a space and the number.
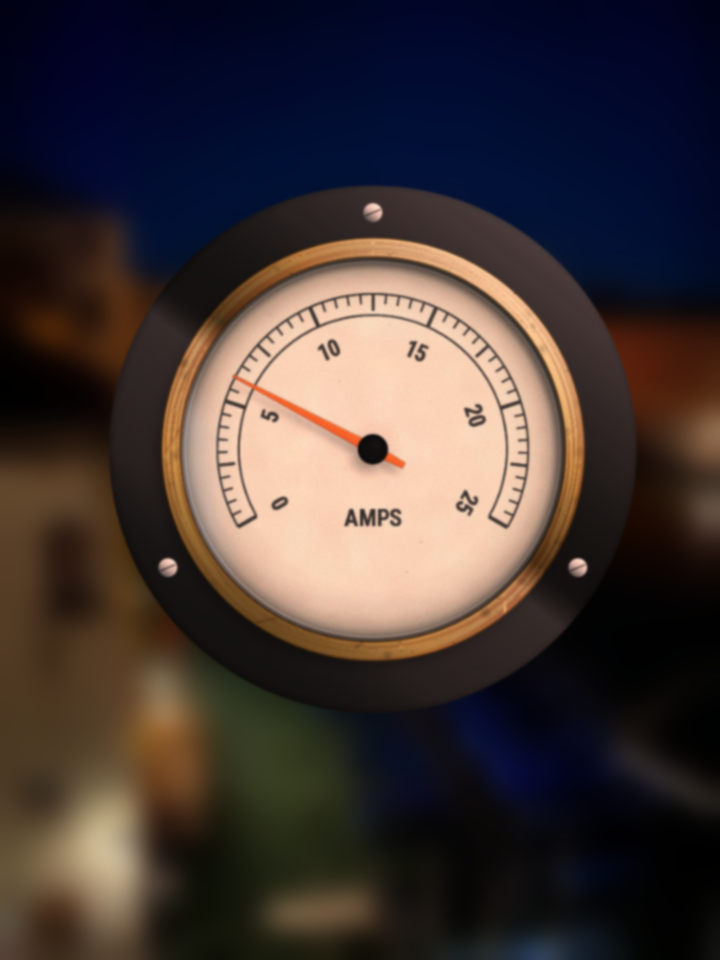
A 6
